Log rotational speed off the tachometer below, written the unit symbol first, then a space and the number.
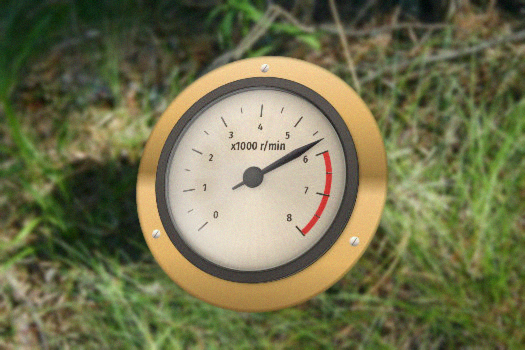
rpm 5750
